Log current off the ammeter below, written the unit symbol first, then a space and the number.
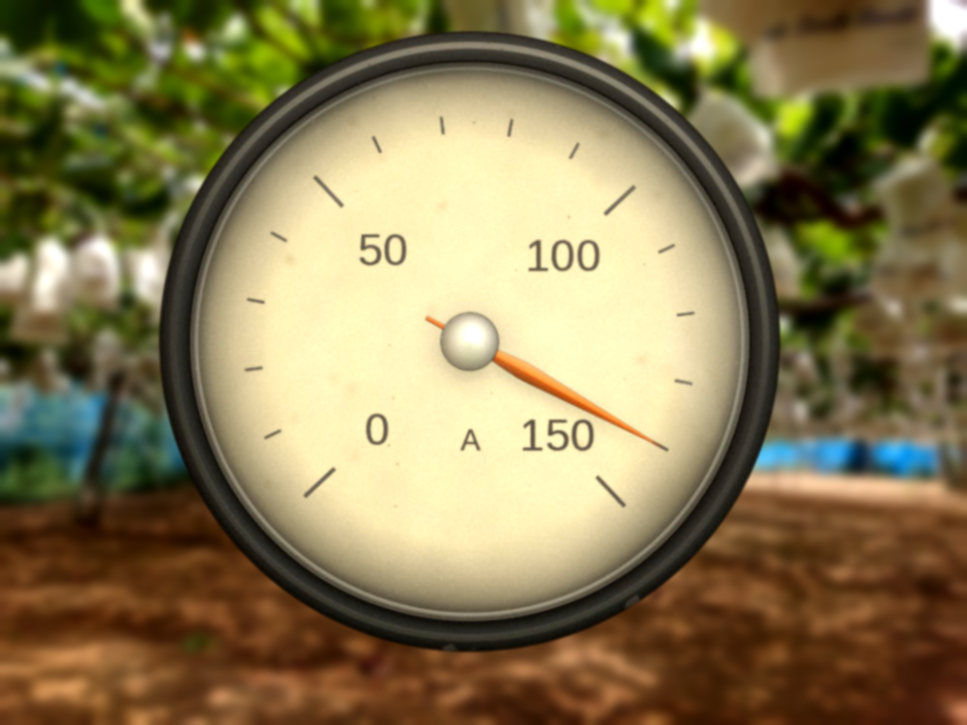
A 140
